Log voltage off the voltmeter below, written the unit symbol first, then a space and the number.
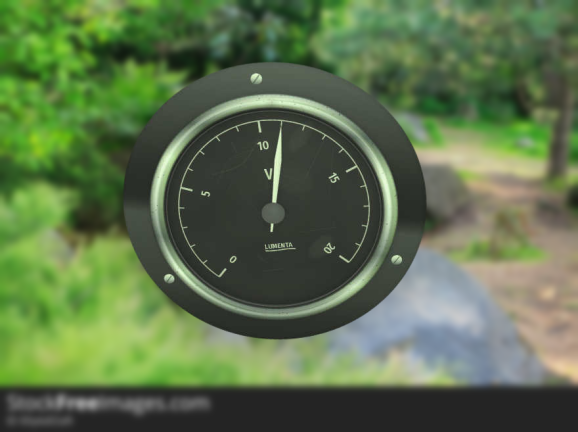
V 11
